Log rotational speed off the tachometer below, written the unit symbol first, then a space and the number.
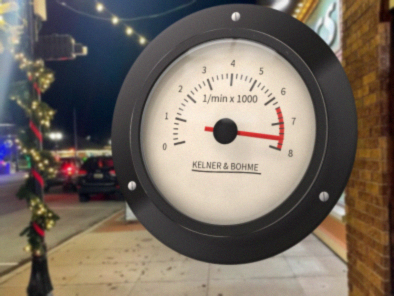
rpm 7600
